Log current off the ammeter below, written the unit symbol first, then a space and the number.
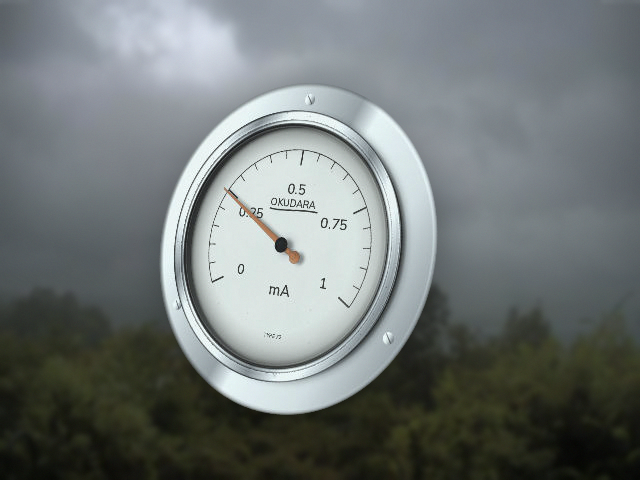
mA 0.25
